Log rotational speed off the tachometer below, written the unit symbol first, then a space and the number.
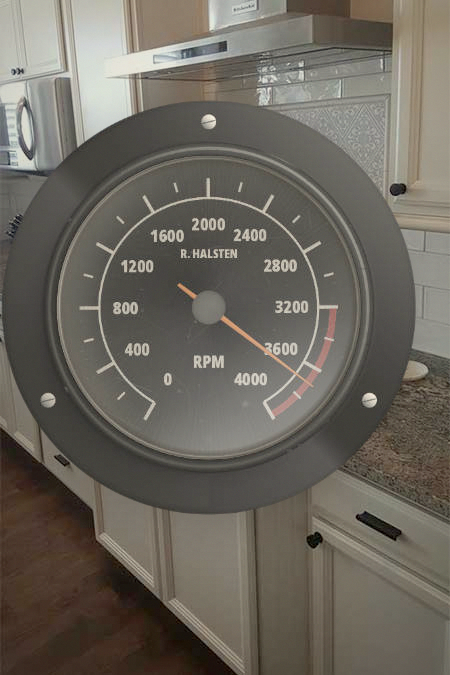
rpm 3700
